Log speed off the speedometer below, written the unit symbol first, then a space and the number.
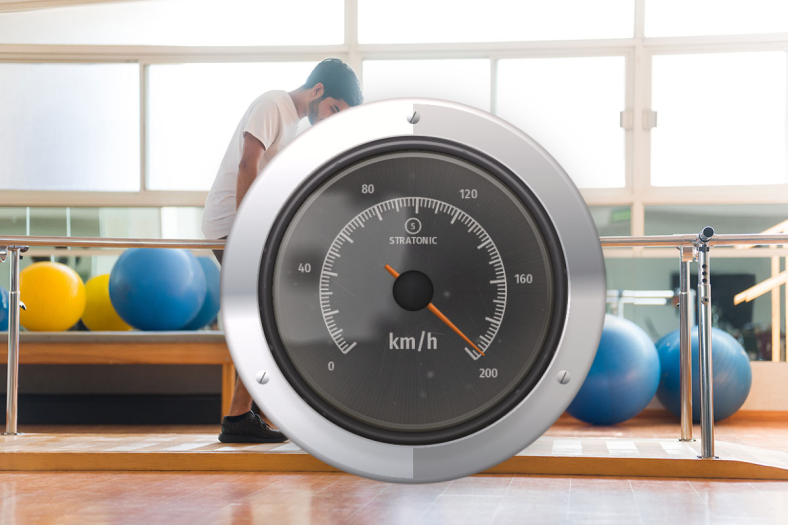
km/h 196
